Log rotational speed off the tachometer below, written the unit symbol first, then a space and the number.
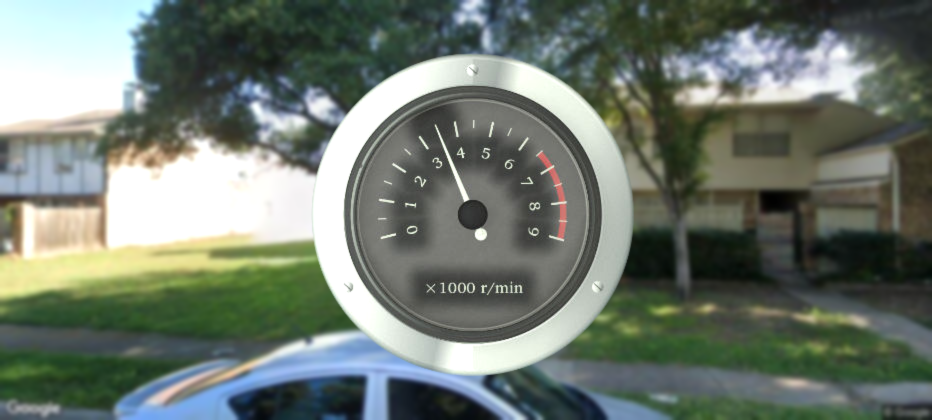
rpm 3500
